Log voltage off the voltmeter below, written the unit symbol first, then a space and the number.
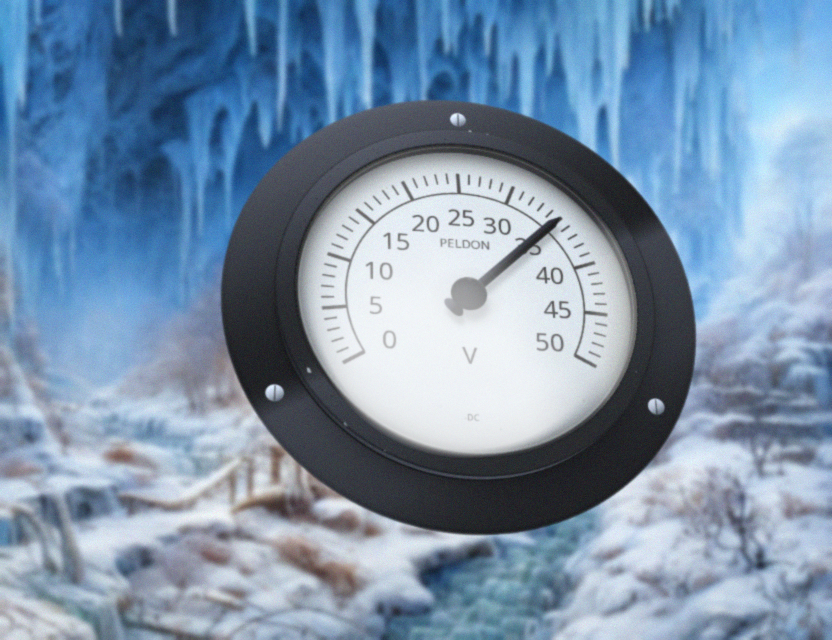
V 35
